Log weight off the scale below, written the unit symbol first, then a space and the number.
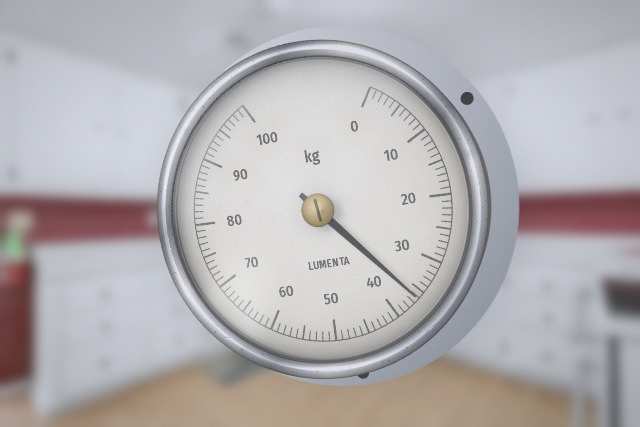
kg 36
